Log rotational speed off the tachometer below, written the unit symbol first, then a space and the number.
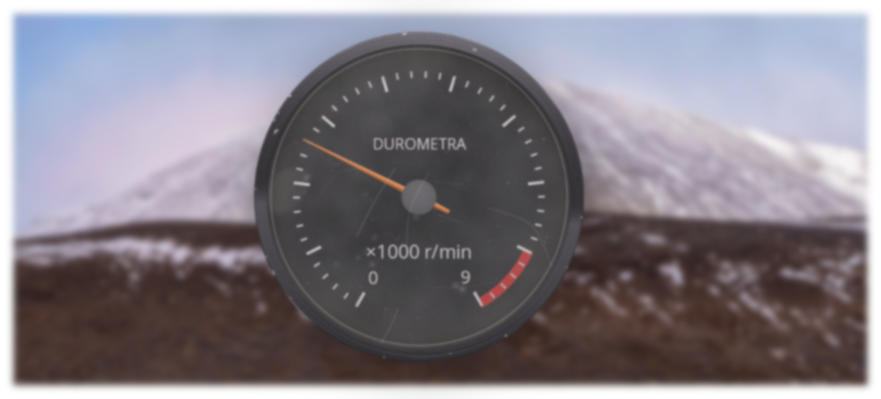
rpm 2600
